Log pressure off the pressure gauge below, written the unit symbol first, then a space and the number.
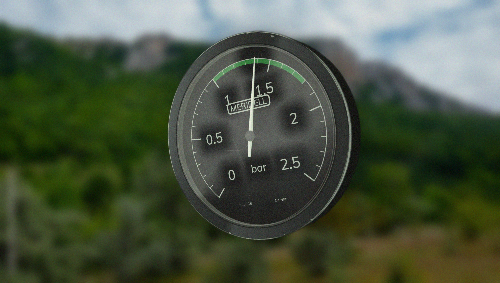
bar 1.4
